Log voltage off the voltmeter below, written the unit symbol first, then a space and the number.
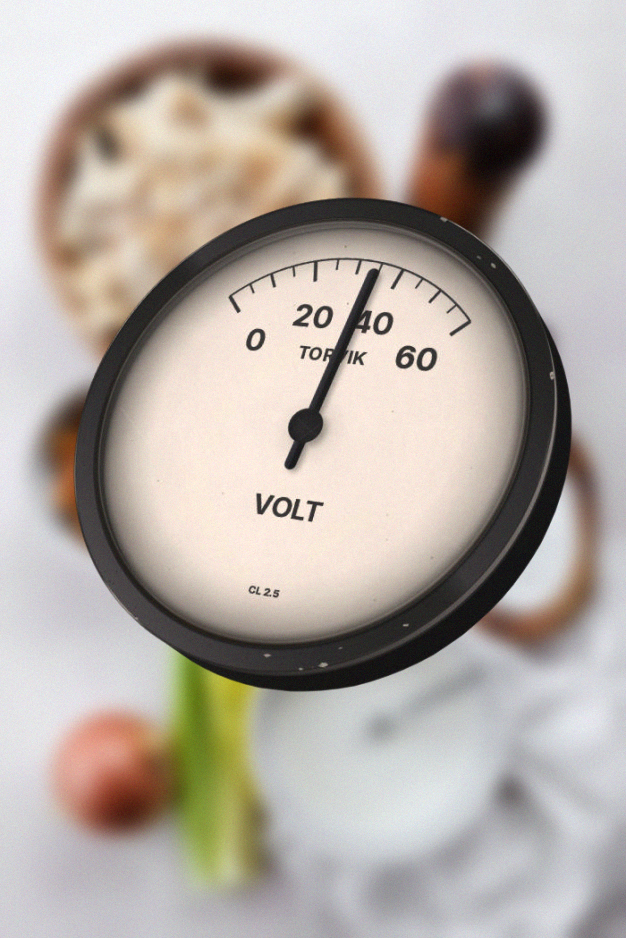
V 35
